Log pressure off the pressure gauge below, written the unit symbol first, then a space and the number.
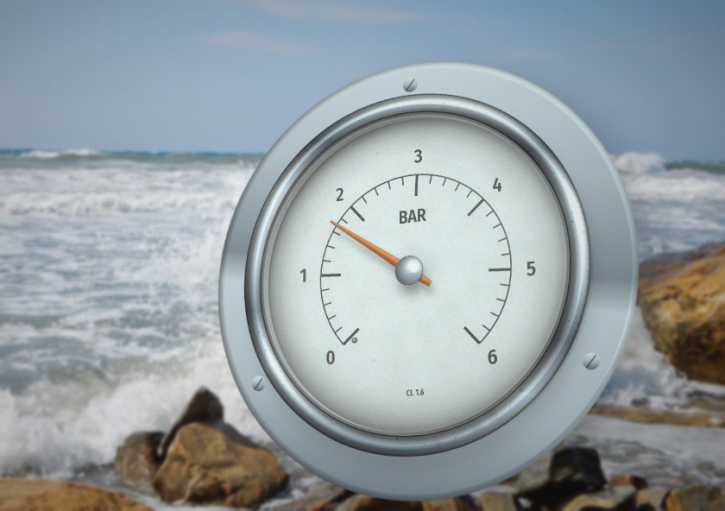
bar 1.7
